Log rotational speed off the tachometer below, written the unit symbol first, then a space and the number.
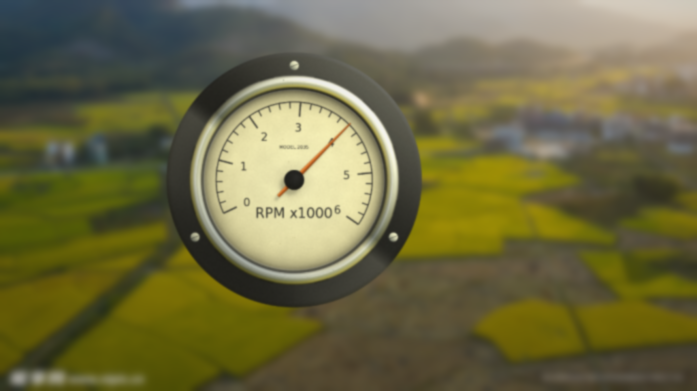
rpm 4000
